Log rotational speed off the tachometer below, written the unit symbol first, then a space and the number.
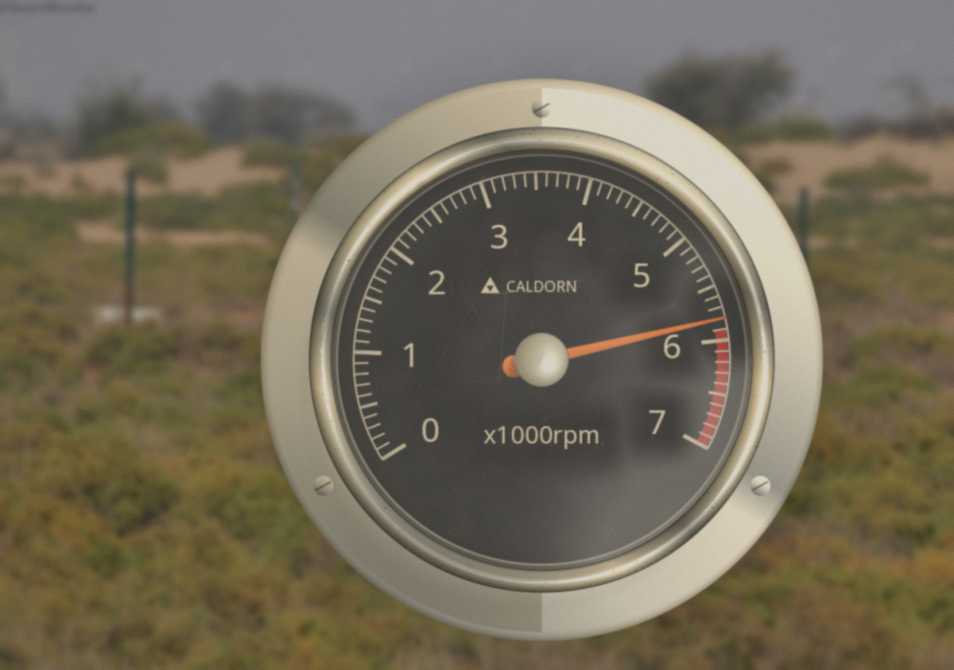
rpm 5800
